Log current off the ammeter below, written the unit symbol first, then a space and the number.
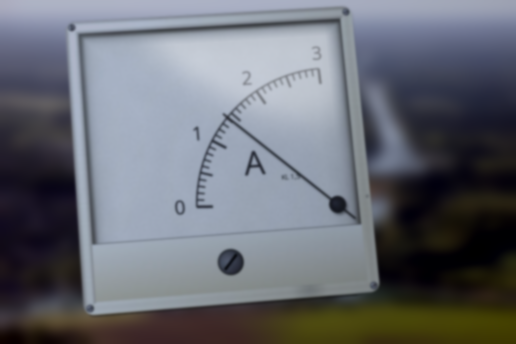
A 1.4
